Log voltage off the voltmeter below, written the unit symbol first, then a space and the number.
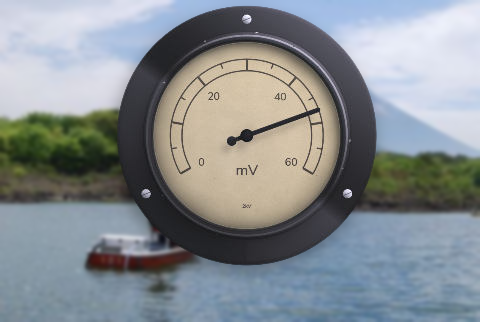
mV 47.5
